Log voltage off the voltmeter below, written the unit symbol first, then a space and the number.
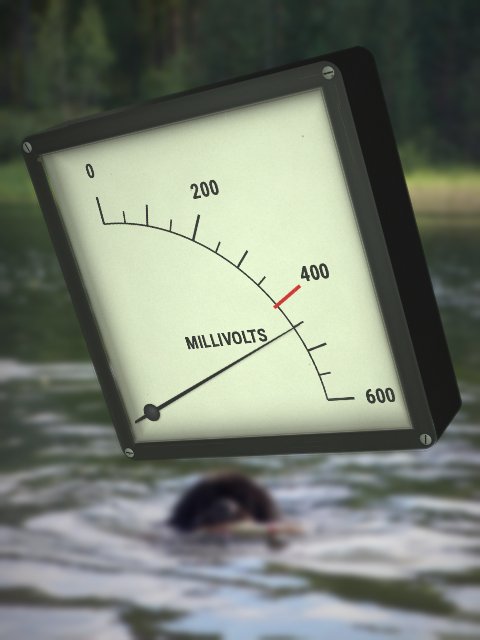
mV 450
